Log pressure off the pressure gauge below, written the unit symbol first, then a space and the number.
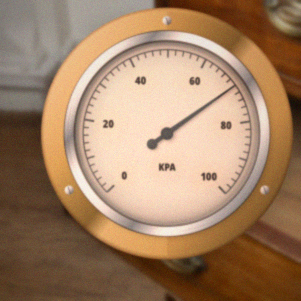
kPa 70
